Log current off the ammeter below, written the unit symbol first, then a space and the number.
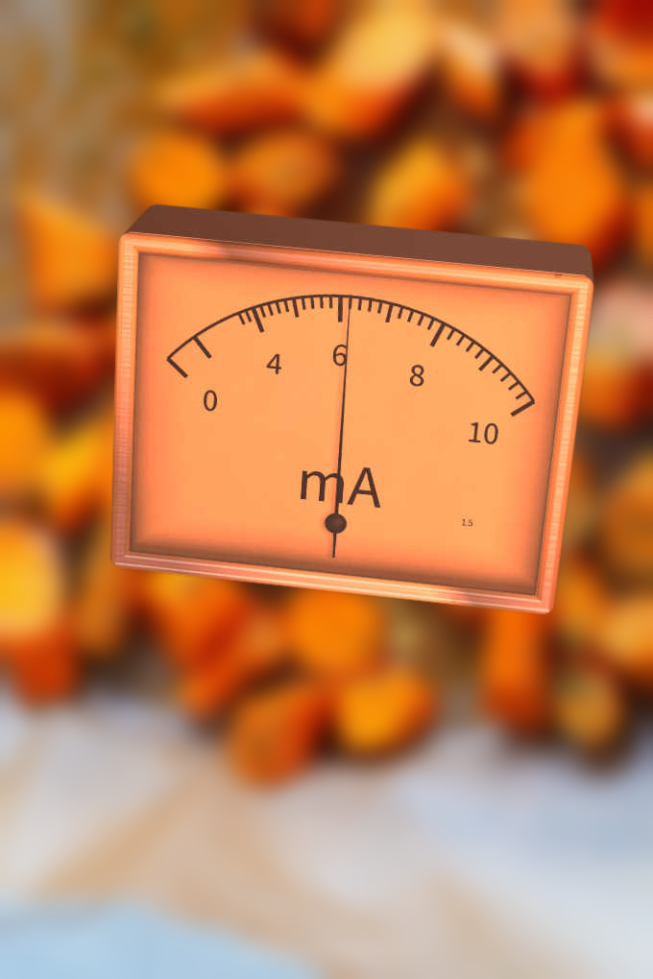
mA 6.2
